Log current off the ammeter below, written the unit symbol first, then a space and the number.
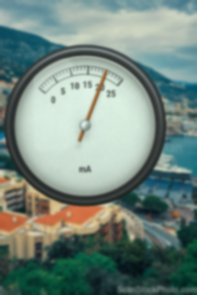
mA 20
